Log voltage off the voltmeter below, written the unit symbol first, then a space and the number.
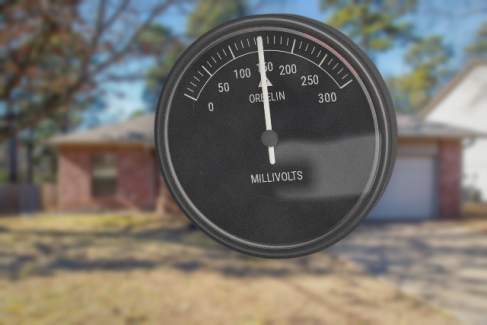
mV 150
